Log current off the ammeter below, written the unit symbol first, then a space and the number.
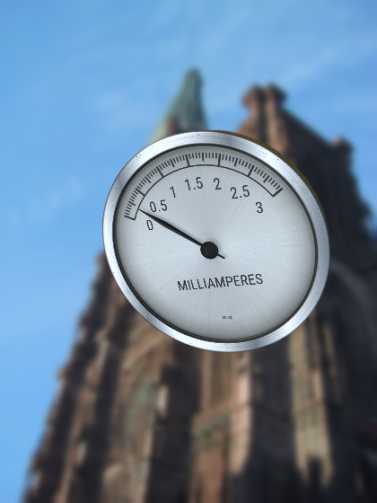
mA 0.25
